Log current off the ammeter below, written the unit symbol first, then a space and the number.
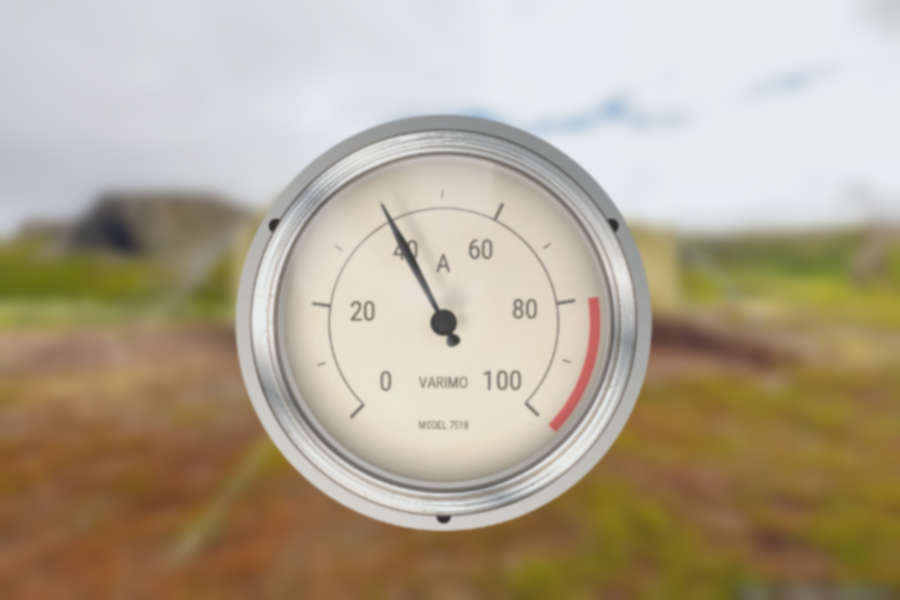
A 40
